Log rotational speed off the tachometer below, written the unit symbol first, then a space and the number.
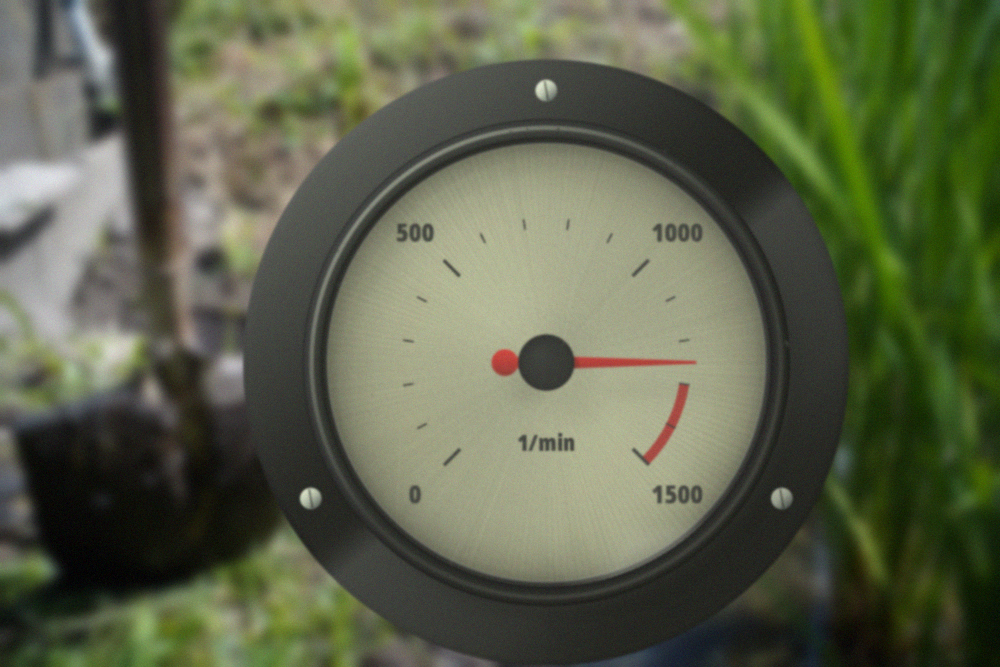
rpm 1250
